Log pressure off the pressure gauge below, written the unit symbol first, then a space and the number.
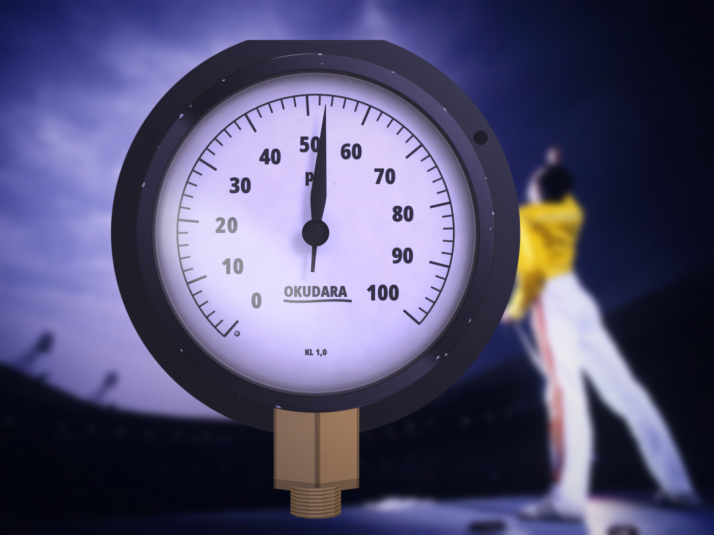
psi 53
